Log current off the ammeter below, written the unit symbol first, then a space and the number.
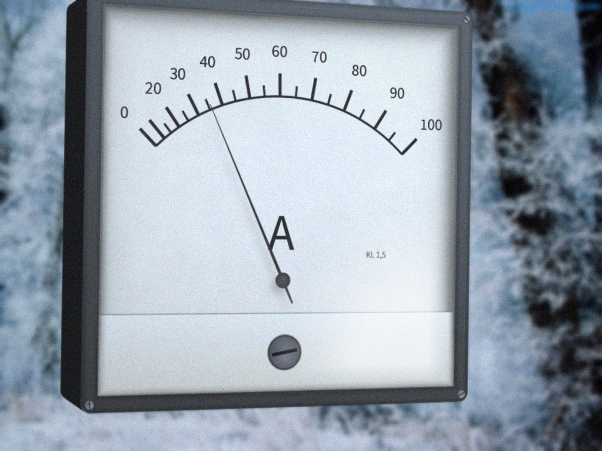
A 35
